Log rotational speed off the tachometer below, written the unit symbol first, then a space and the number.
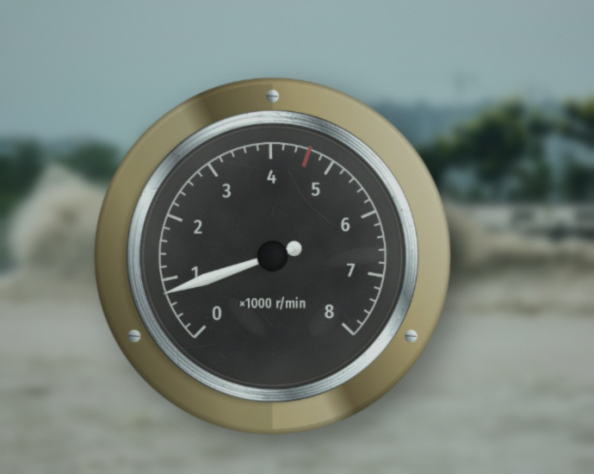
rpm 800
